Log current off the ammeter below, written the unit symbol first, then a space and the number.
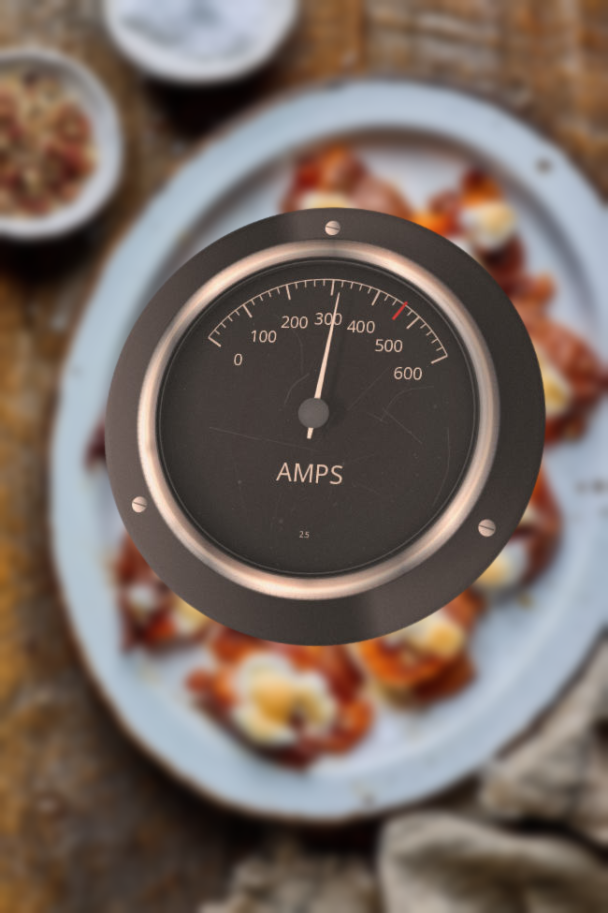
A 320
